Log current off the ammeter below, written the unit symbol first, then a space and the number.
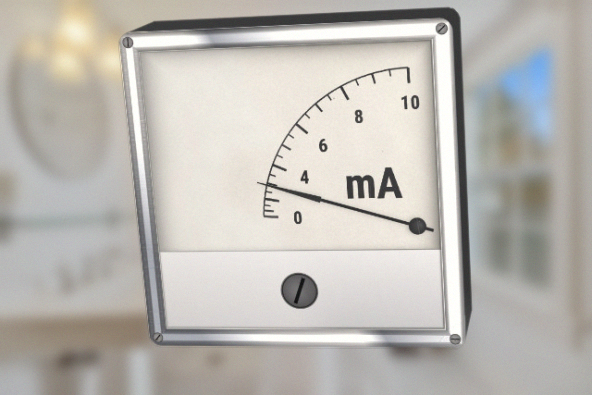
mA 3
